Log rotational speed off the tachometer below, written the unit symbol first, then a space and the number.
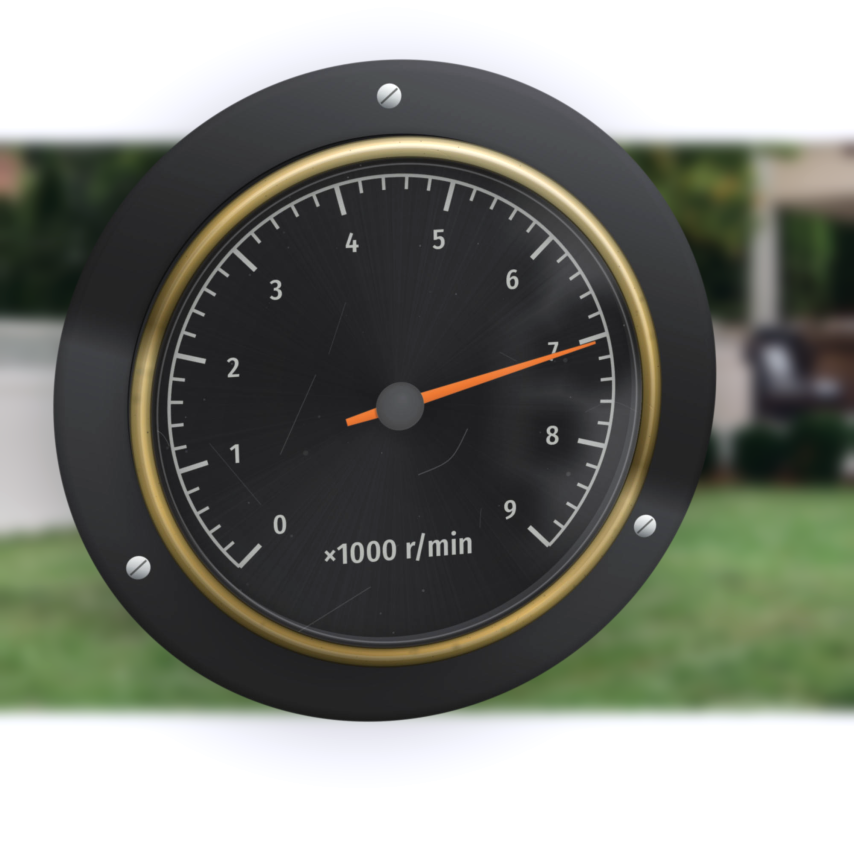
rpm 7000
